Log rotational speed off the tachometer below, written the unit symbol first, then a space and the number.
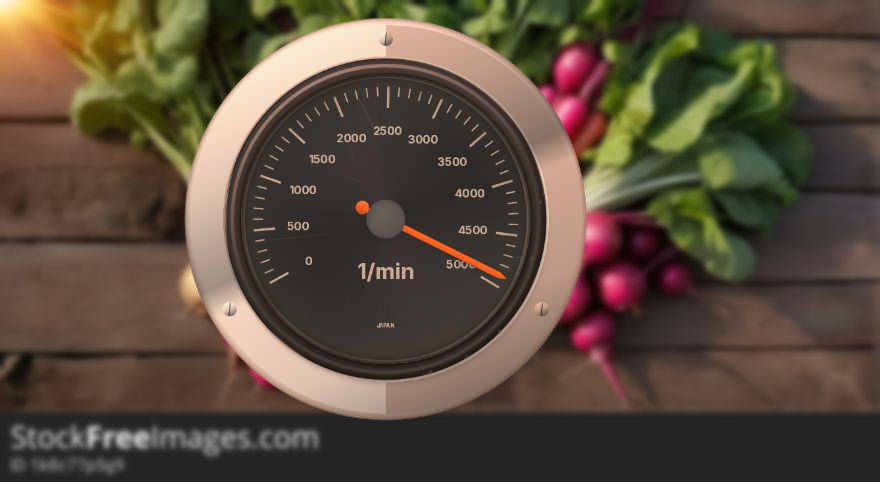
rpm 4900
